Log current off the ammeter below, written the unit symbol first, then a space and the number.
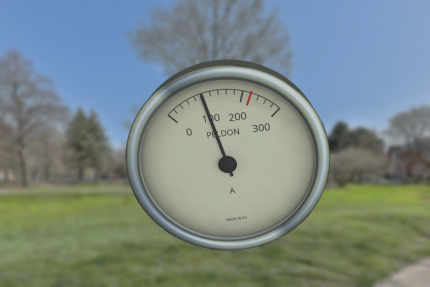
A 100
